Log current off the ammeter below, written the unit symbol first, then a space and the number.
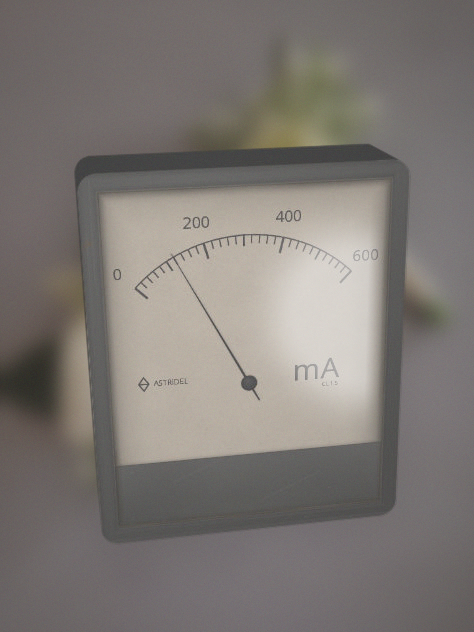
mA 120
